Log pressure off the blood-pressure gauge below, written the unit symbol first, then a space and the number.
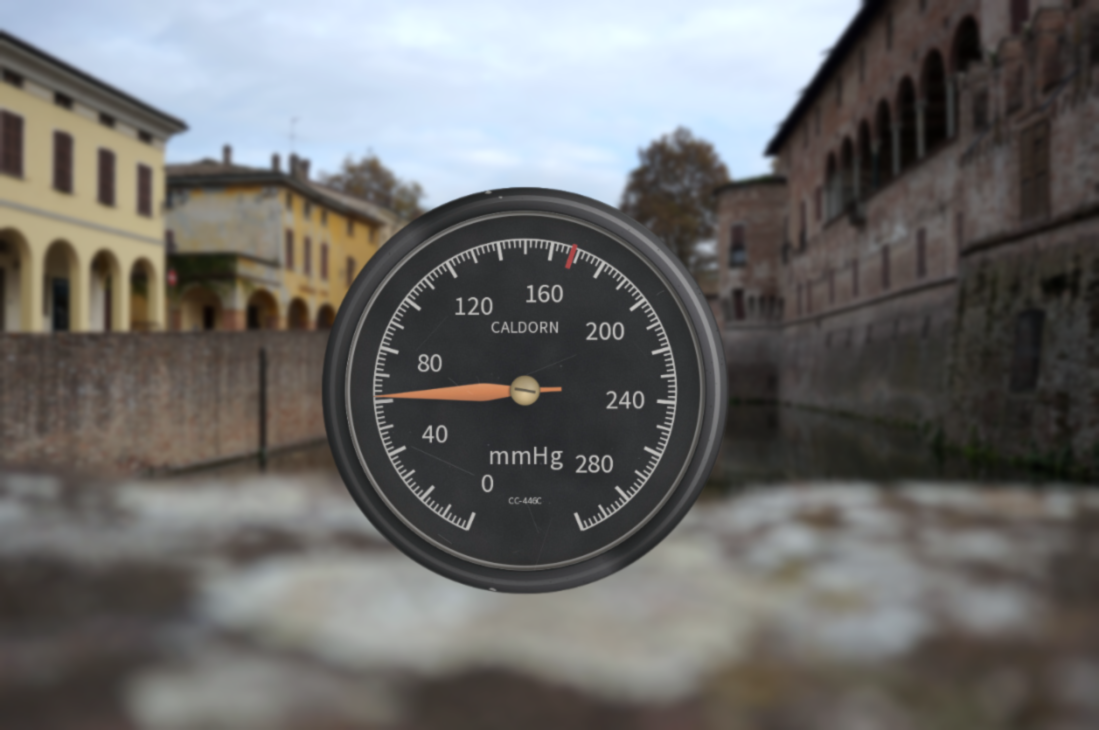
mmHg 62
